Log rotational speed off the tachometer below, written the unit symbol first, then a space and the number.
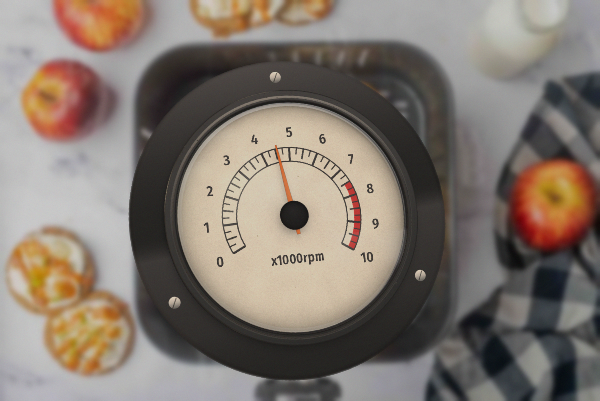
rpm 4500
